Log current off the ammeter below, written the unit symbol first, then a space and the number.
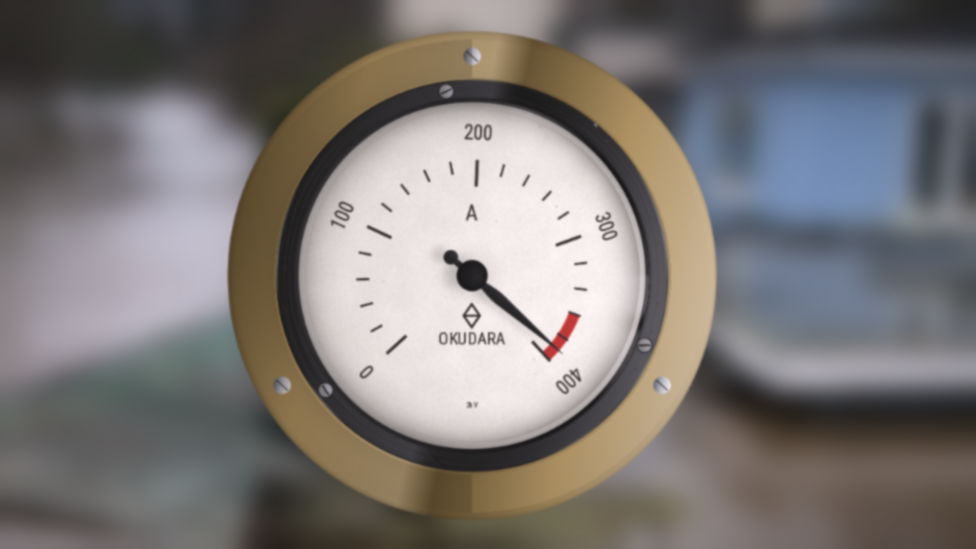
A 390
